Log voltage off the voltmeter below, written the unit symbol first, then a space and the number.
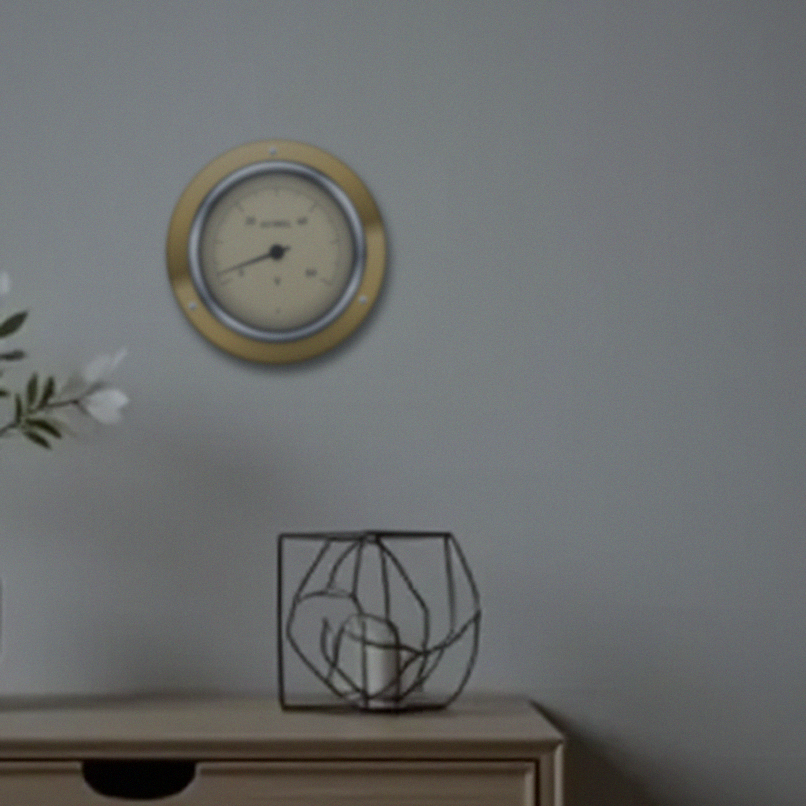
V 2.5
